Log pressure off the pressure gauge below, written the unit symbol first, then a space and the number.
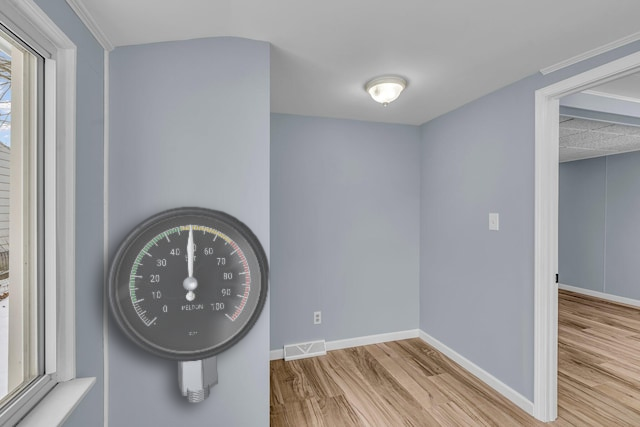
bar 50
